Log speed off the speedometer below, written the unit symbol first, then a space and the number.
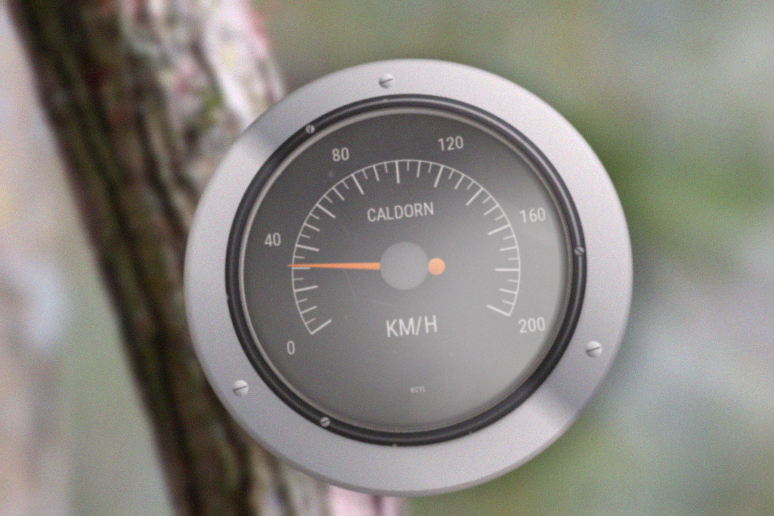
km/h 30
